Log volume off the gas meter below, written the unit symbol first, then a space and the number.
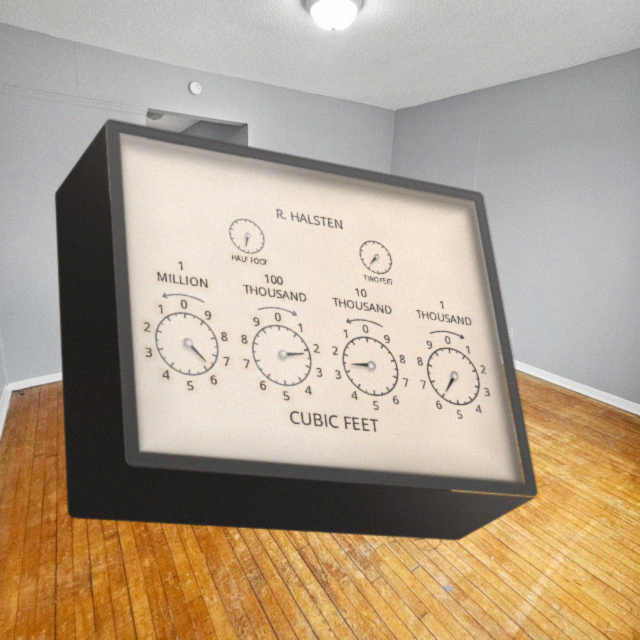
ft³ 622600
